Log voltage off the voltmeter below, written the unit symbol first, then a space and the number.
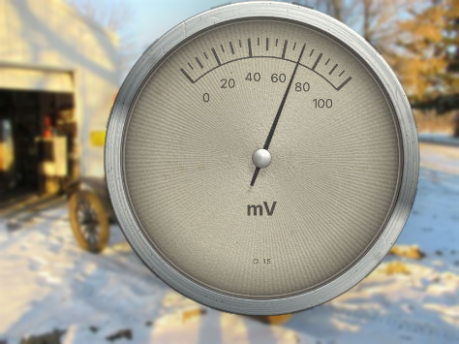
mV 70
